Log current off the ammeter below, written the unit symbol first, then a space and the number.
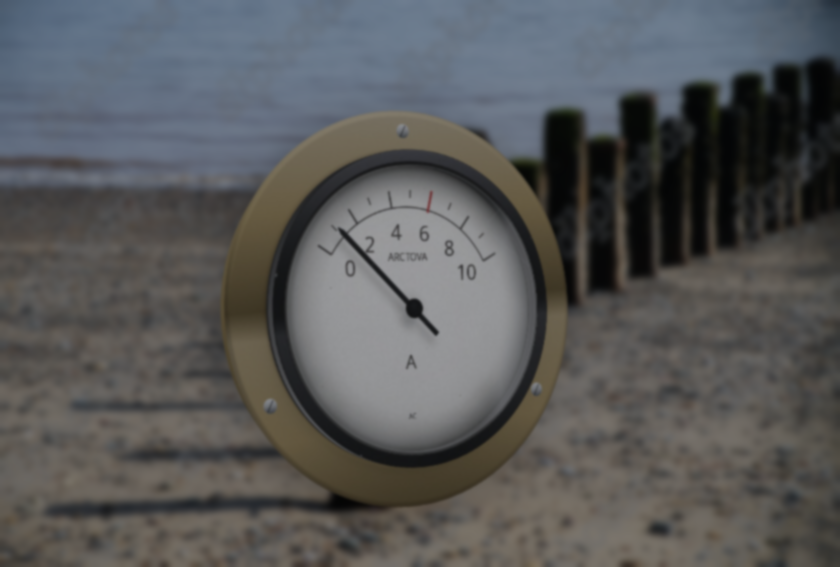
A 1
